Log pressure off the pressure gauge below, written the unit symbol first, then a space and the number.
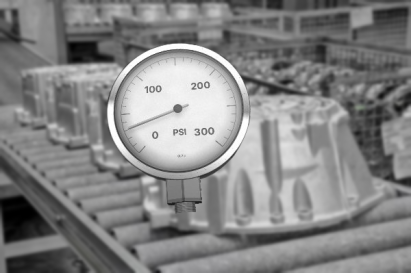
psi 30
